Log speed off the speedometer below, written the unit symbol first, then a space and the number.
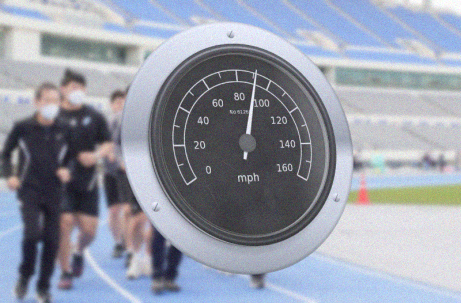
mph 90
